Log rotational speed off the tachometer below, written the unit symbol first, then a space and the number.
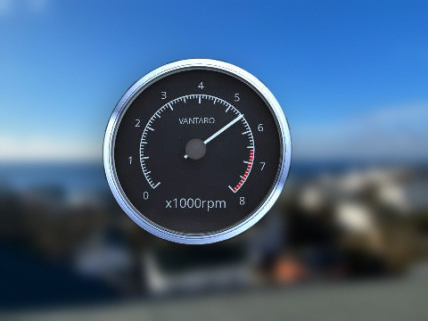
rpm 5500
